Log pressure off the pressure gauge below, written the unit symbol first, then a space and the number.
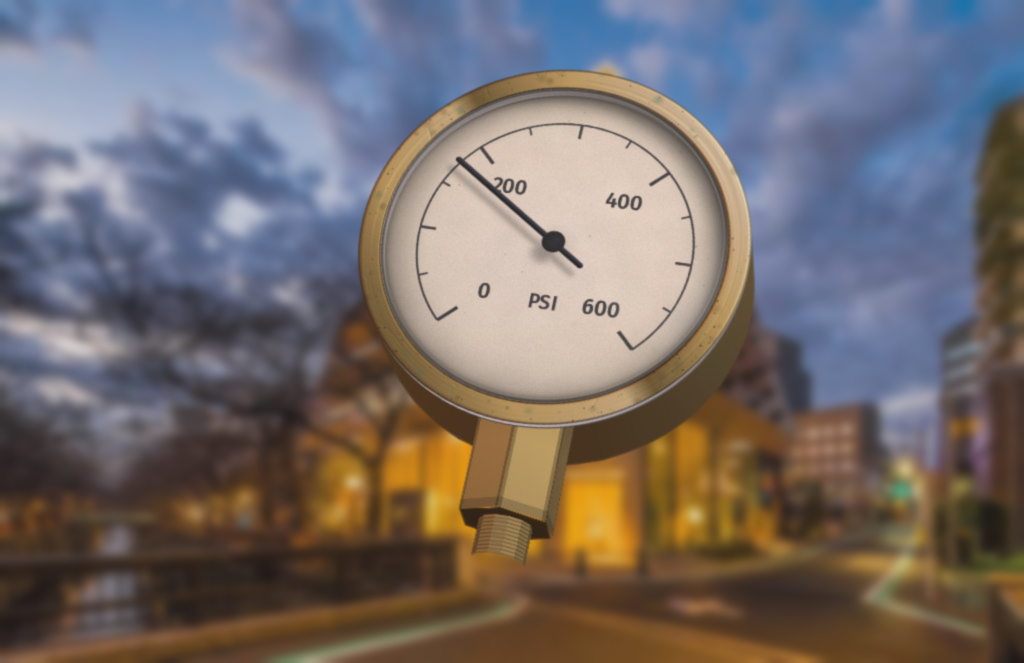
psi 175
